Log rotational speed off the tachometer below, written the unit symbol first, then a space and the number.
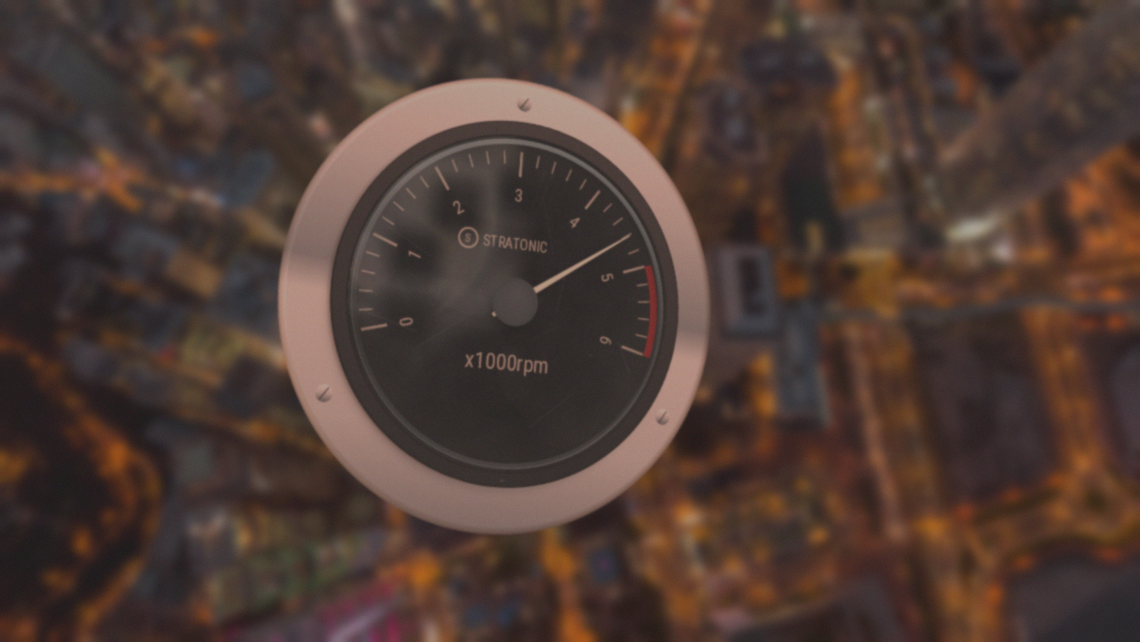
rpm 4600
